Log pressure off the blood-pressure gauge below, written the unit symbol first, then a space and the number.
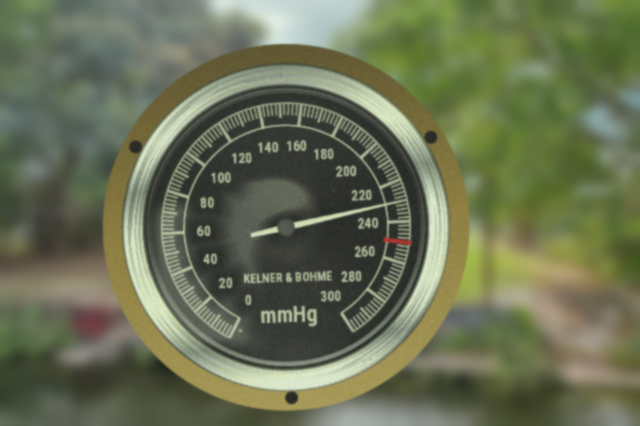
mmHg 230
